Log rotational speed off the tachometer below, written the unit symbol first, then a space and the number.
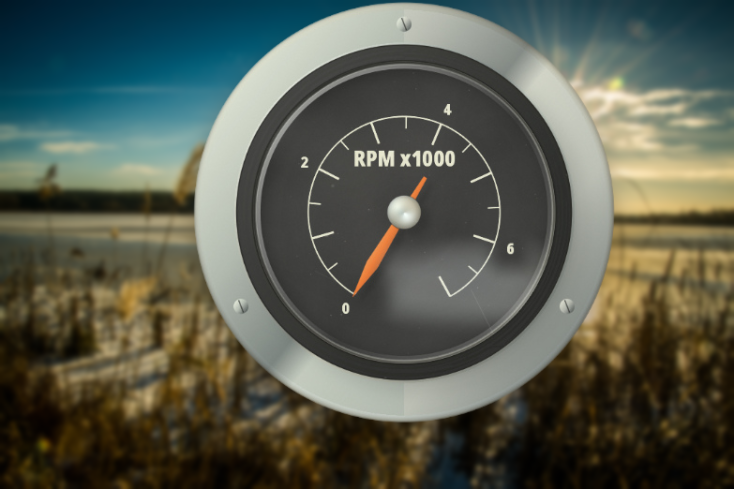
rpm 0
